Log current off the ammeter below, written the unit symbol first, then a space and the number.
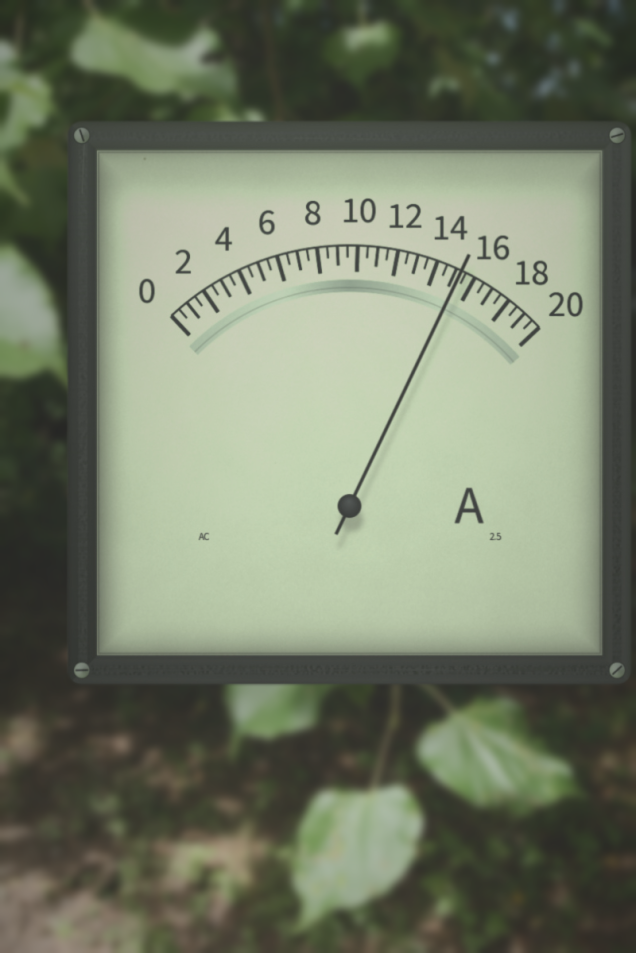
A 15.25
